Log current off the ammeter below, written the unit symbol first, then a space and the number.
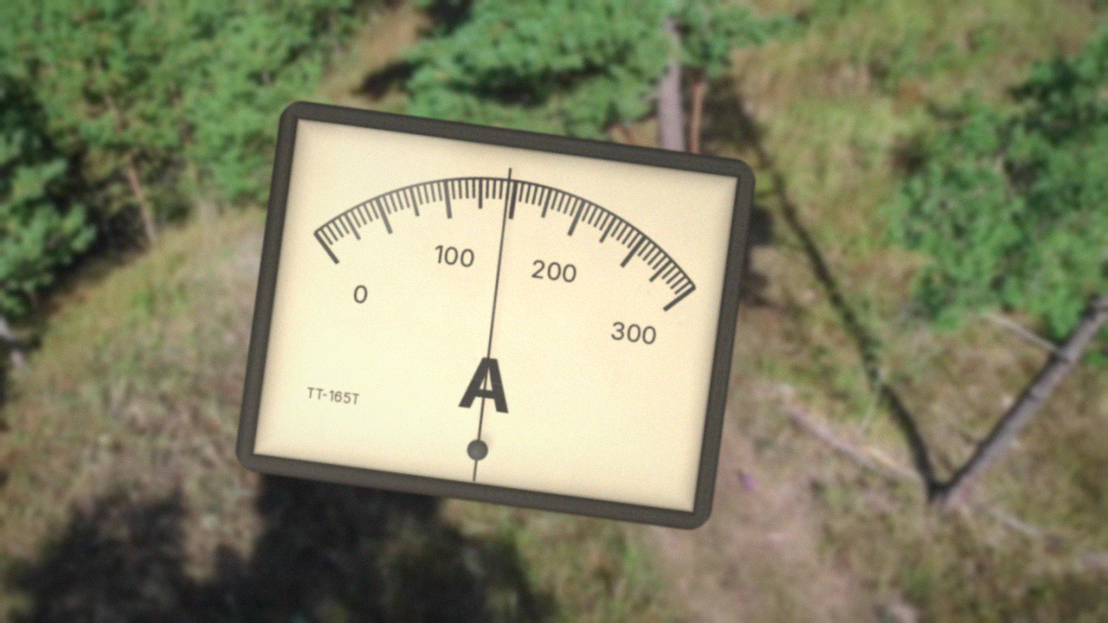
A 145
